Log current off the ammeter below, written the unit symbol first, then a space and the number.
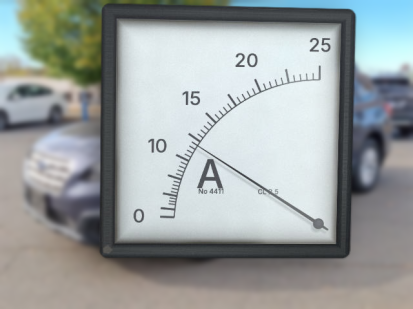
A 12
